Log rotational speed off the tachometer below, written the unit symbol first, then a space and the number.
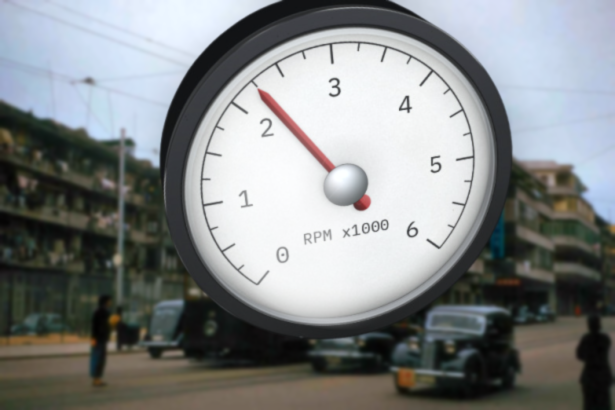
rpm 2250
